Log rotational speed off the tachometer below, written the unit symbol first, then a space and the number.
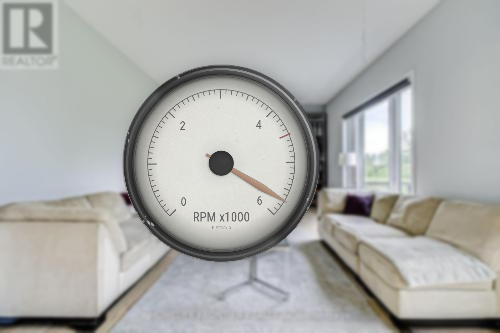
rpm 5700
